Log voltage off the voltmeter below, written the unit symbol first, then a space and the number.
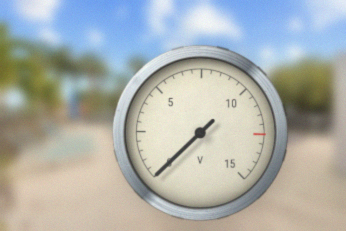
V 0
